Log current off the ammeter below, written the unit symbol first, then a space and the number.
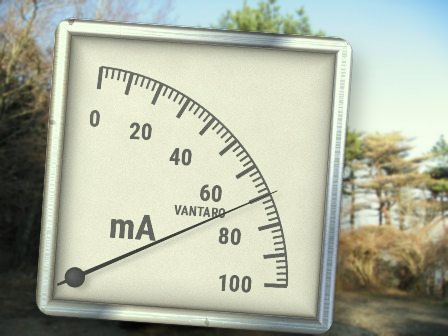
mA 70
